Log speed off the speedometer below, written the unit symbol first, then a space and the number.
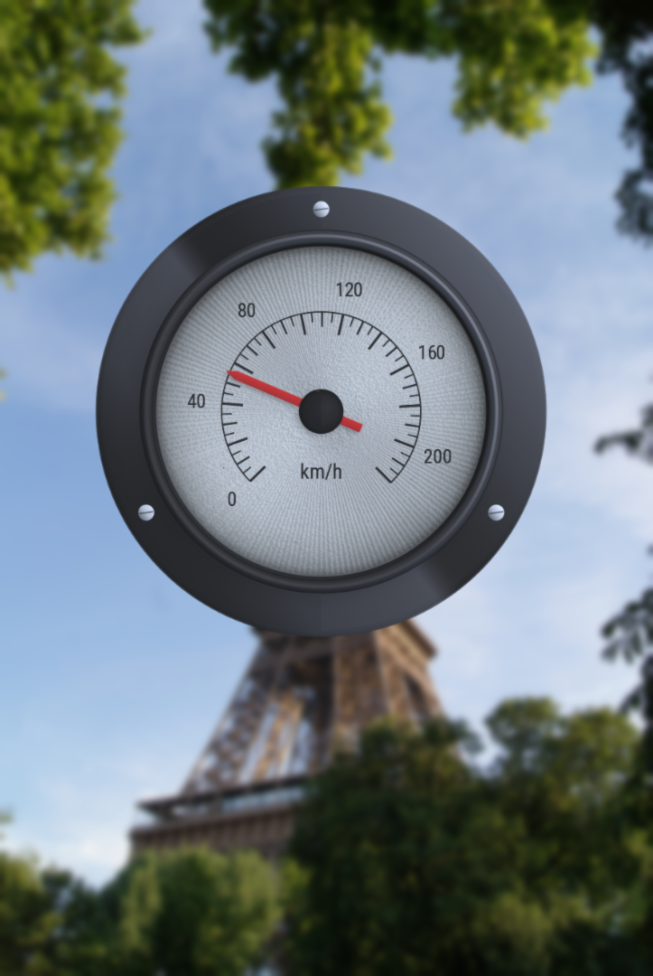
km/h 55
